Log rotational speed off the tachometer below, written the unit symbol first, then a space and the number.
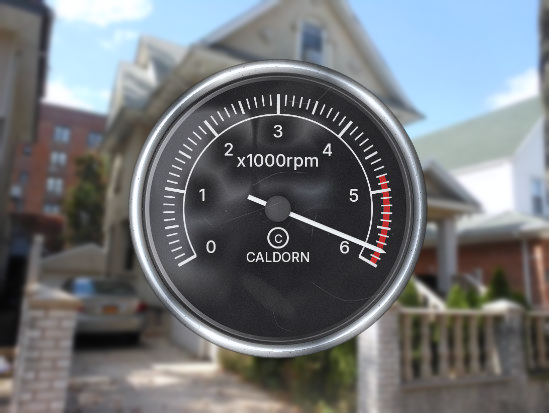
rpm 5800
